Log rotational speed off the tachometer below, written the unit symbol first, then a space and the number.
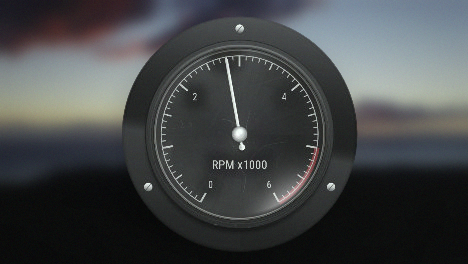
rpm 2800
